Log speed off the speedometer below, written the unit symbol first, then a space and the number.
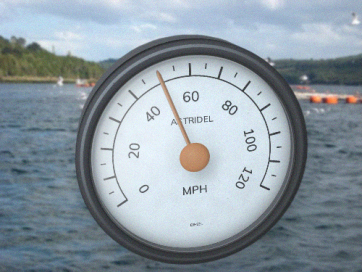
mph 50
